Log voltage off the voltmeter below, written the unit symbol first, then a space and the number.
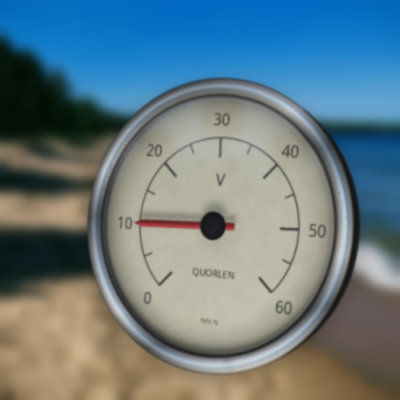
V 10
